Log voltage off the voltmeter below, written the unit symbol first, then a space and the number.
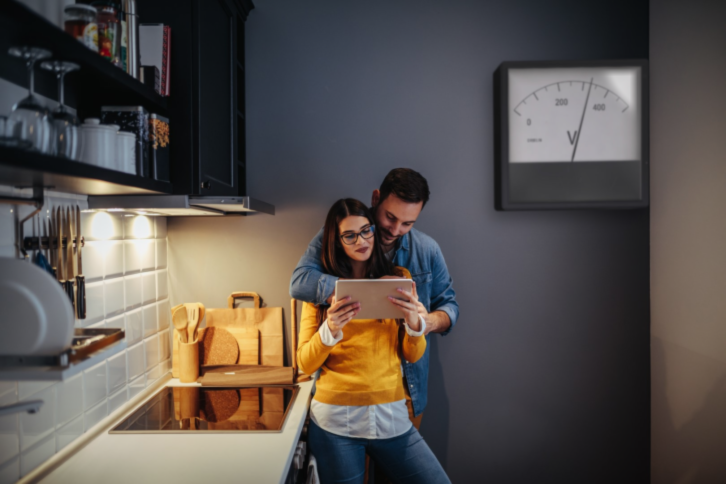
V 325
